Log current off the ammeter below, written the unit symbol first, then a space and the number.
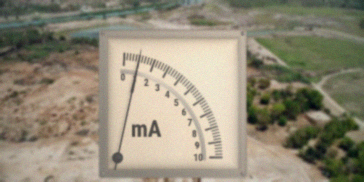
mA 1
